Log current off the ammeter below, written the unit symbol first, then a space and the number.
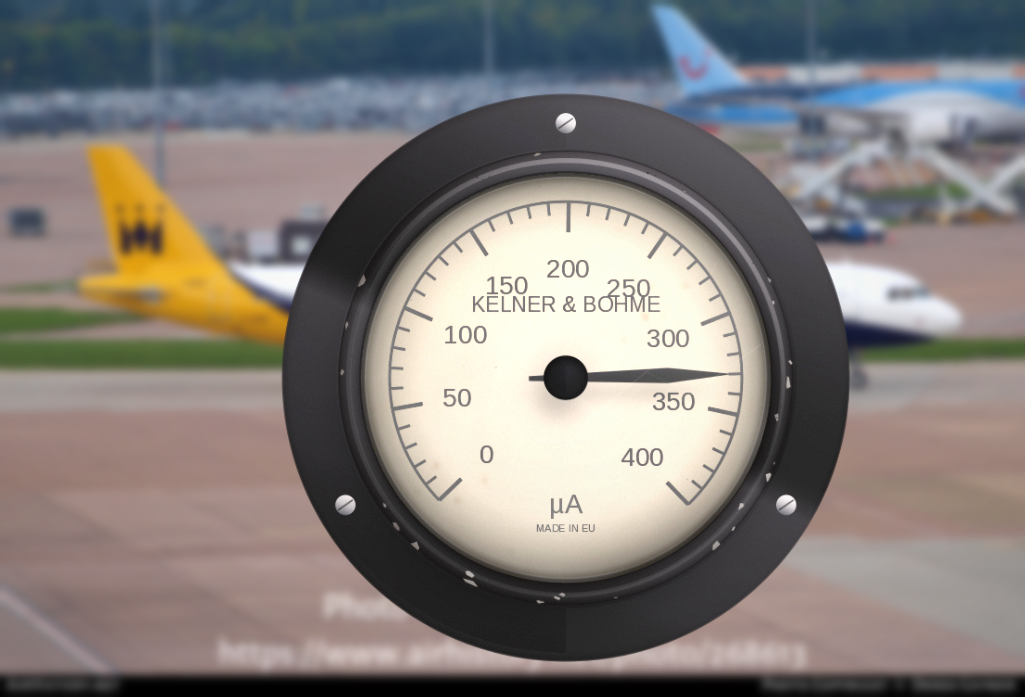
µA 330
